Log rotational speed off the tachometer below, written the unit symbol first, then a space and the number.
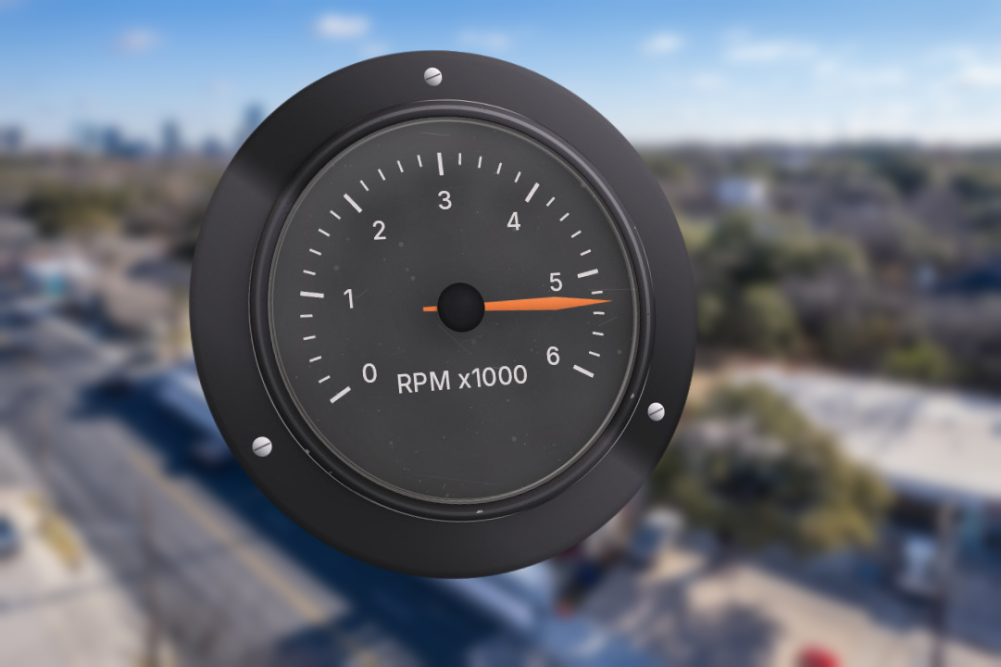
rpm 5300
